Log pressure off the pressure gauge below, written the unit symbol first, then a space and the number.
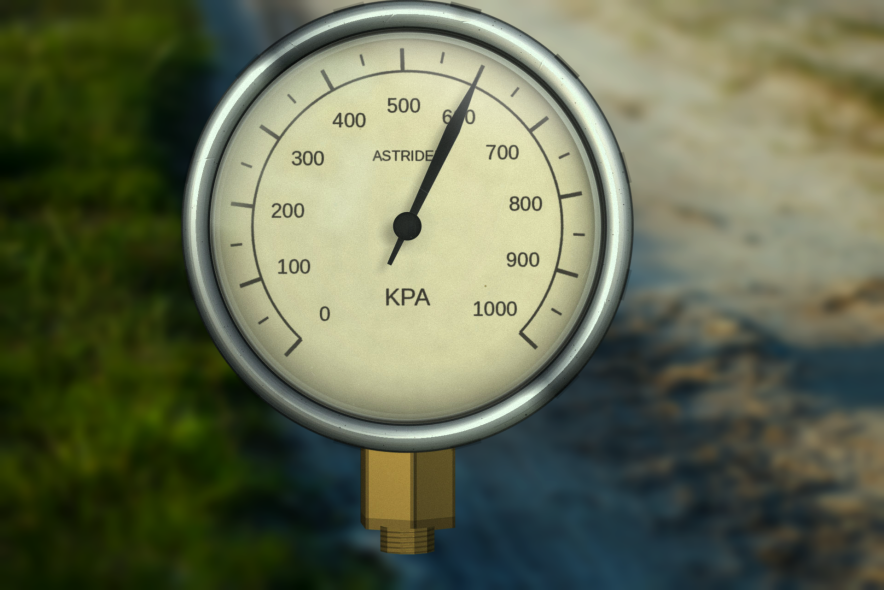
kPa 600
